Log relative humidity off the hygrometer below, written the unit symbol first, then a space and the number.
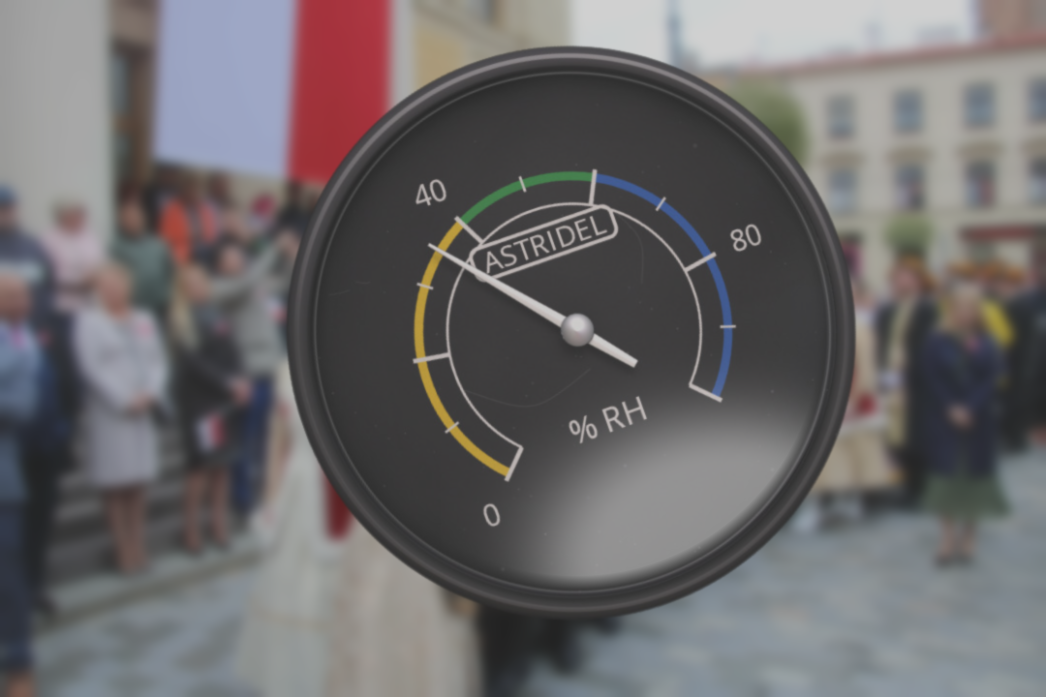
% 35
